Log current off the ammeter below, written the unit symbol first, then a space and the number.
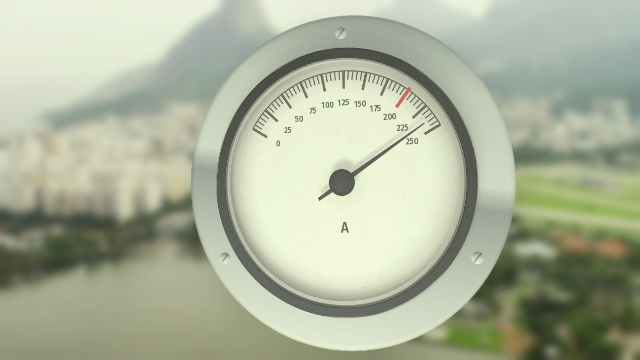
A 240
